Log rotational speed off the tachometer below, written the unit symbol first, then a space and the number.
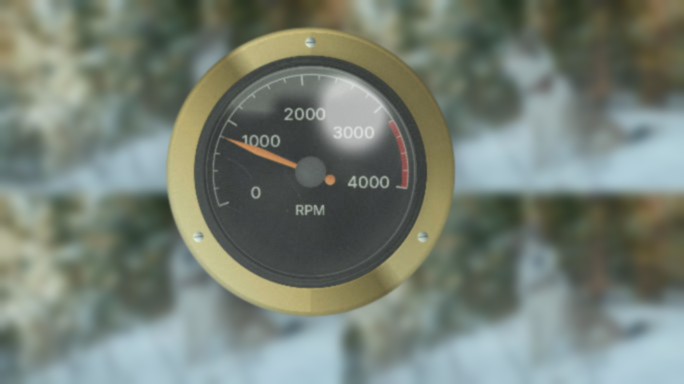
rpm 800
